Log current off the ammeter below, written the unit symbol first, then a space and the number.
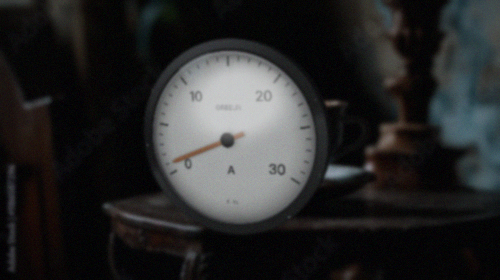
A 1
